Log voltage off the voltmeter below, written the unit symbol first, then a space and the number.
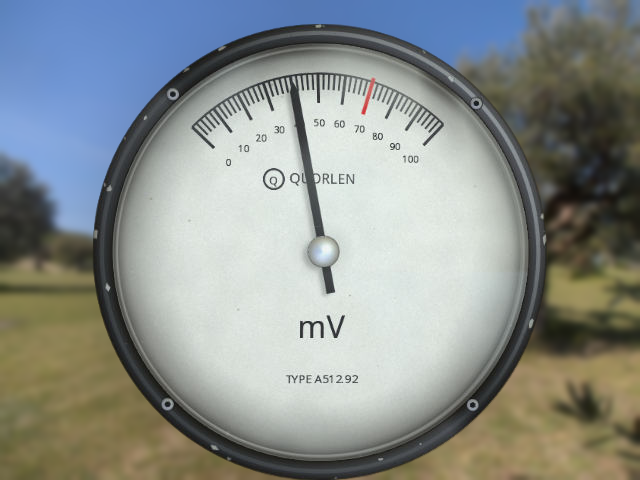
mV 40
